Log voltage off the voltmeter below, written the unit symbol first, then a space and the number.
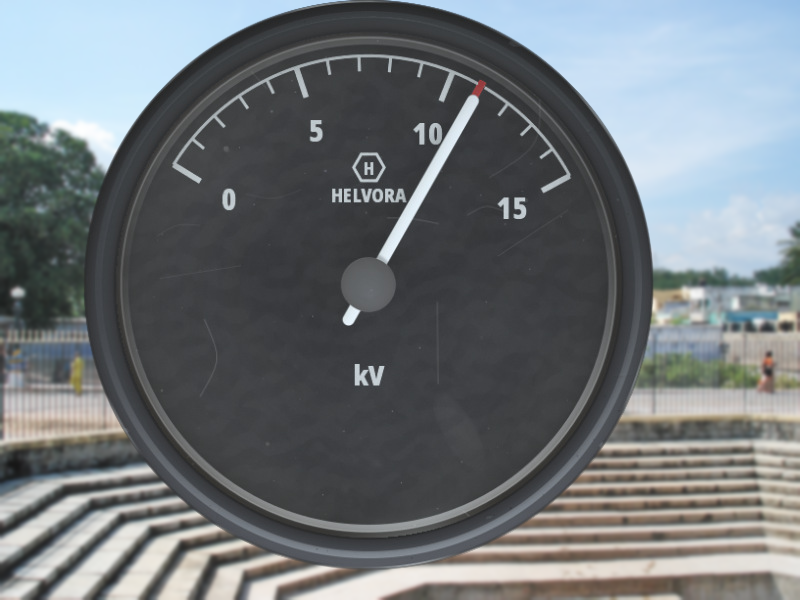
kV 11
